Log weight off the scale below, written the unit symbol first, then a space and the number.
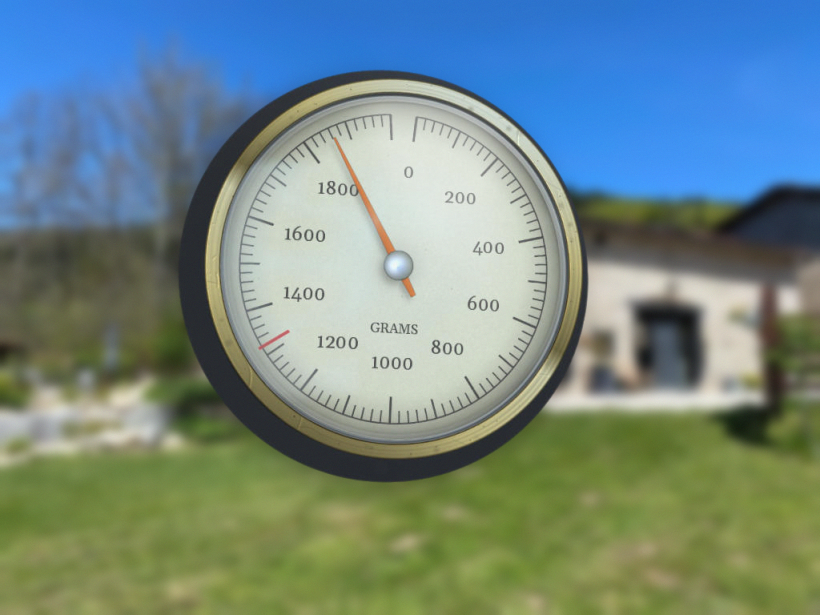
g 1860
